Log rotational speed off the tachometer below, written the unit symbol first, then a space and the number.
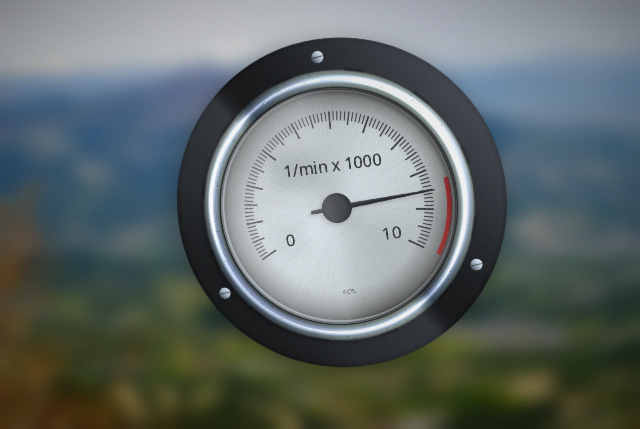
rpm 8500
